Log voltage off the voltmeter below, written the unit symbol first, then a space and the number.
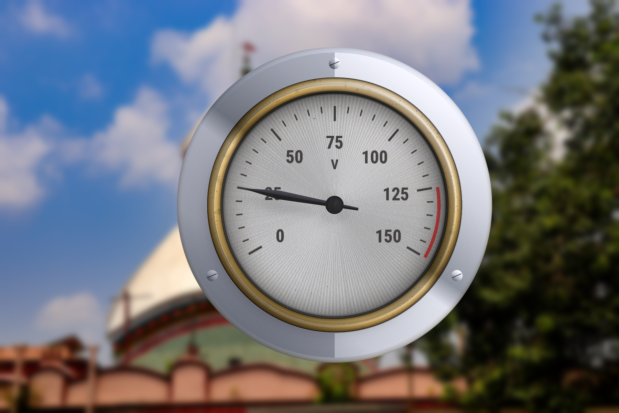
V 25
